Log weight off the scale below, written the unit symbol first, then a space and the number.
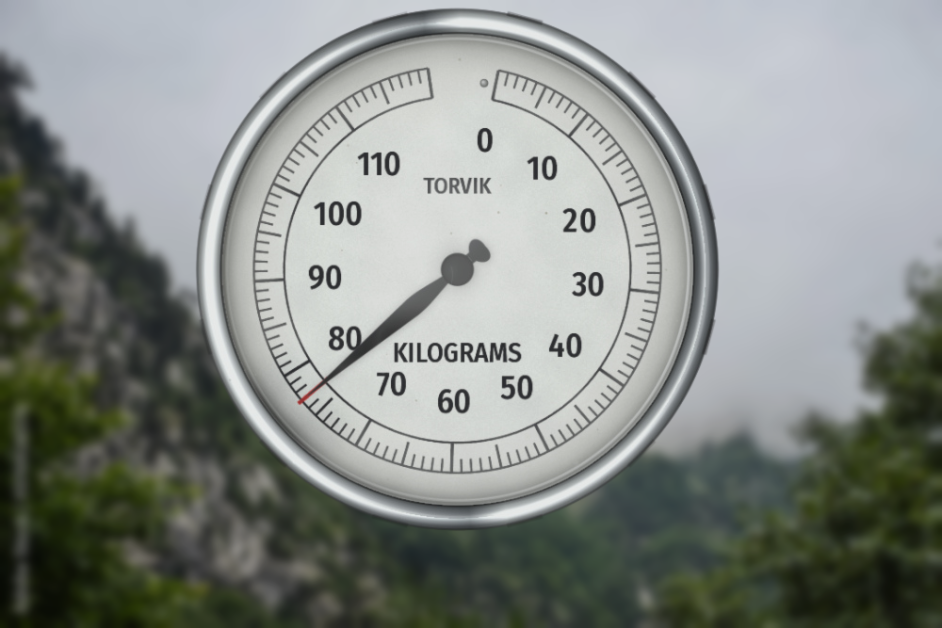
kg 77
